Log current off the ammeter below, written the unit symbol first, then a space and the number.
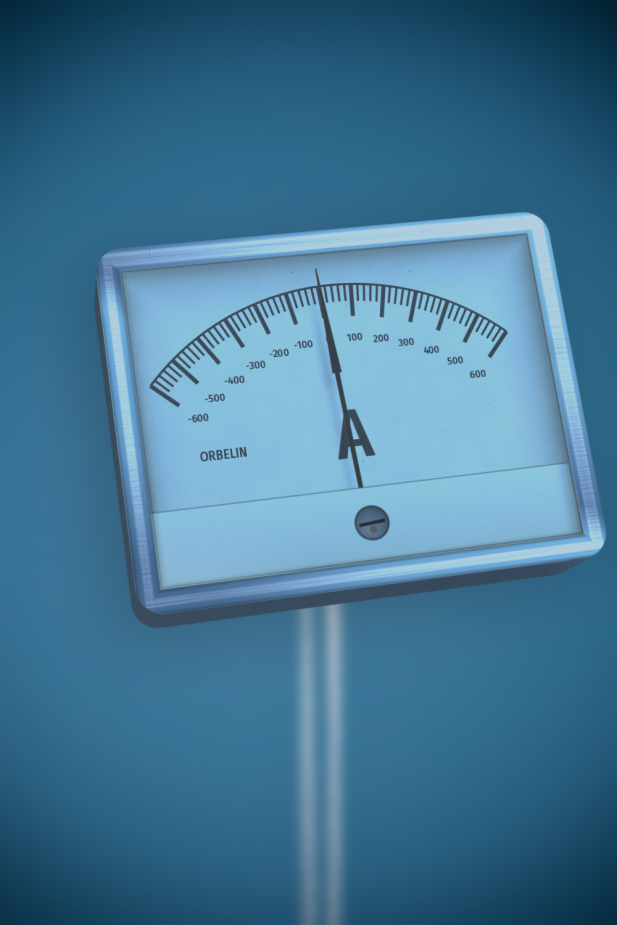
A 0
